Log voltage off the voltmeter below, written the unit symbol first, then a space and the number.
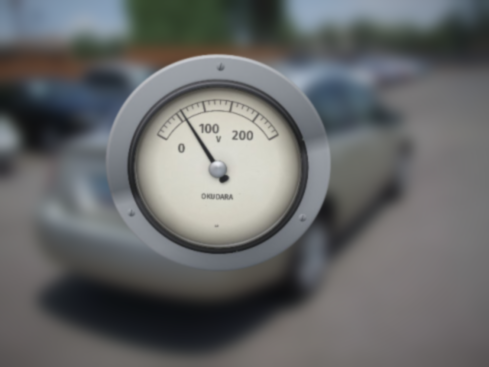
V 60
